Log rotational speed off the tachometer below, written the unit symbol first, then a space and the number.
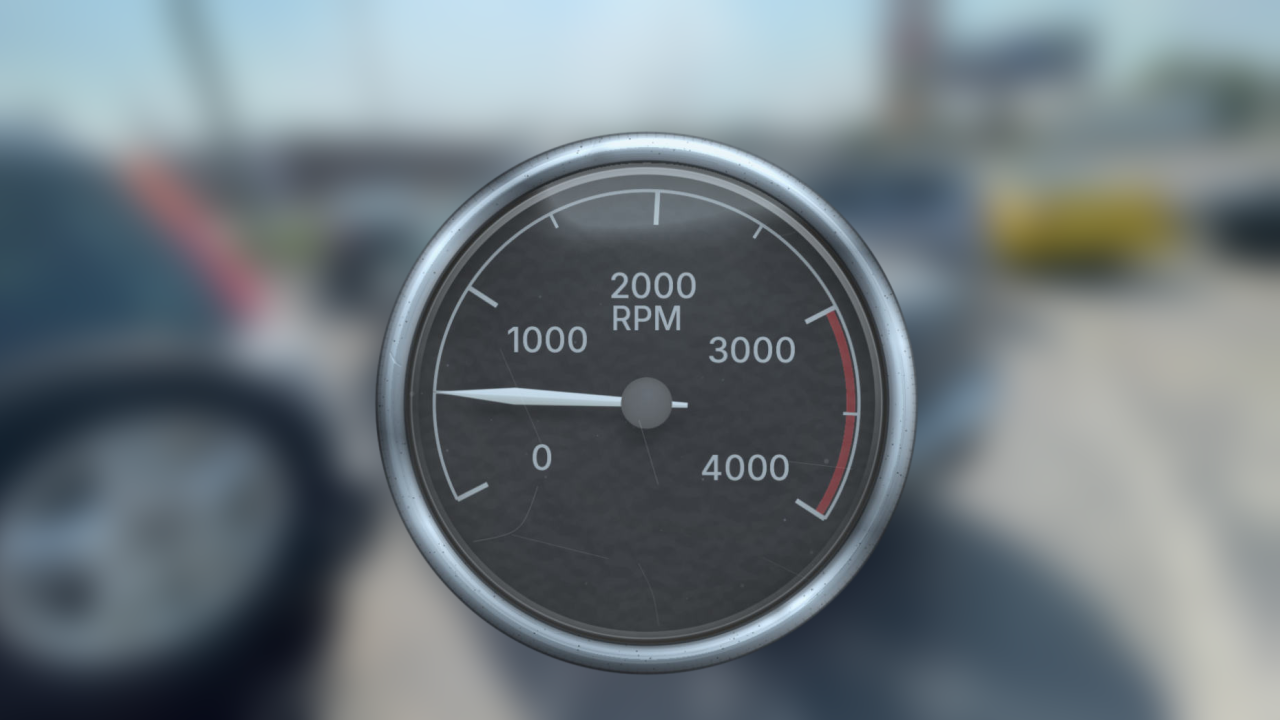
rpm 500
